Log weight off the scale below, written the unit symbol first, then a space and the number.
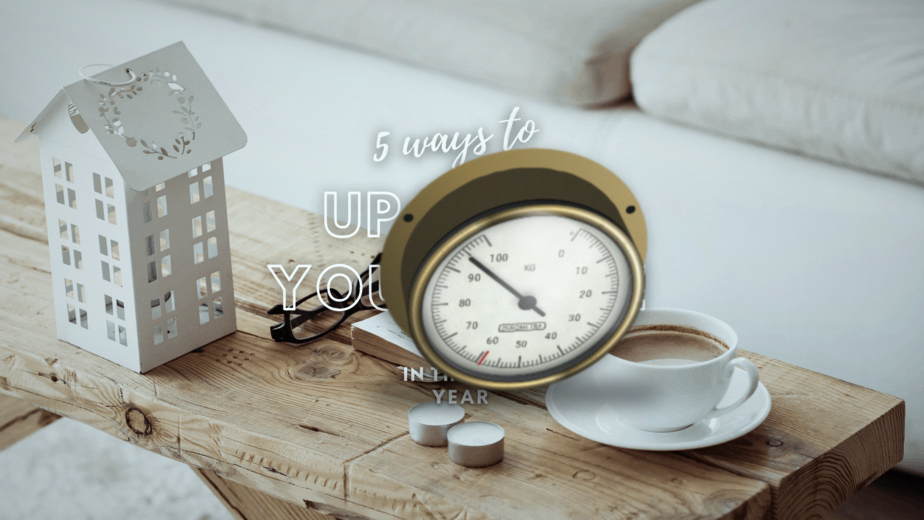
kg 95
